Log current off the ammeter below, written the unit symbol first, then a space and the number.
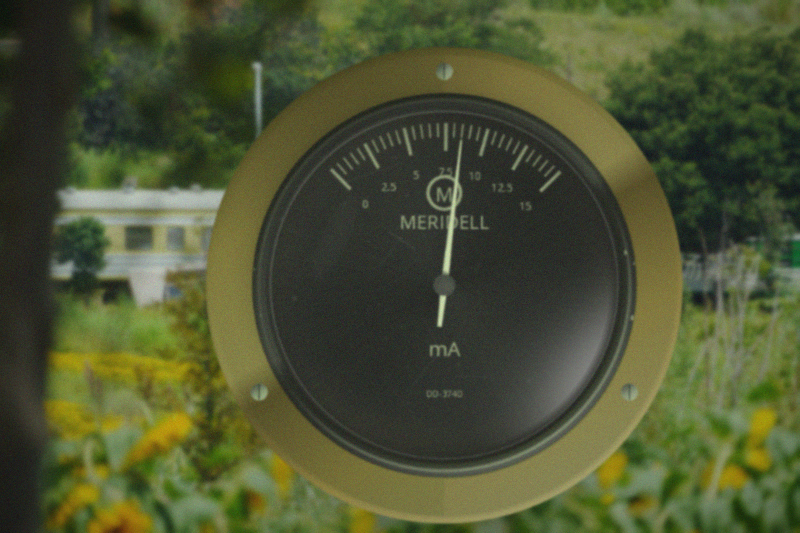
mA 8.5
